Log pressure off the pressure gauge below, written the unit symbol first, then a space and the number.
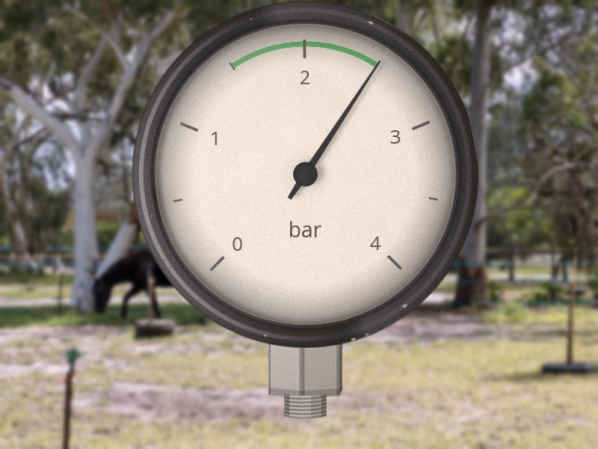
bar 2.5
